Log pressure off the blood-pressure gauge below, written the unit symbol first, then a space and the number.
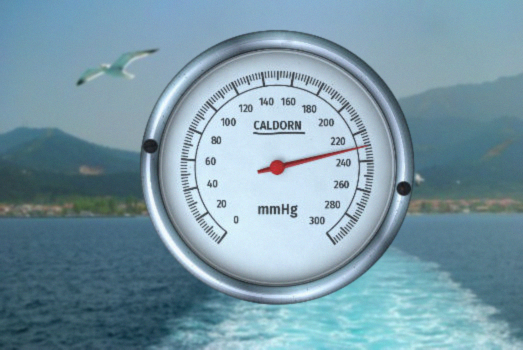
mmHg 230
